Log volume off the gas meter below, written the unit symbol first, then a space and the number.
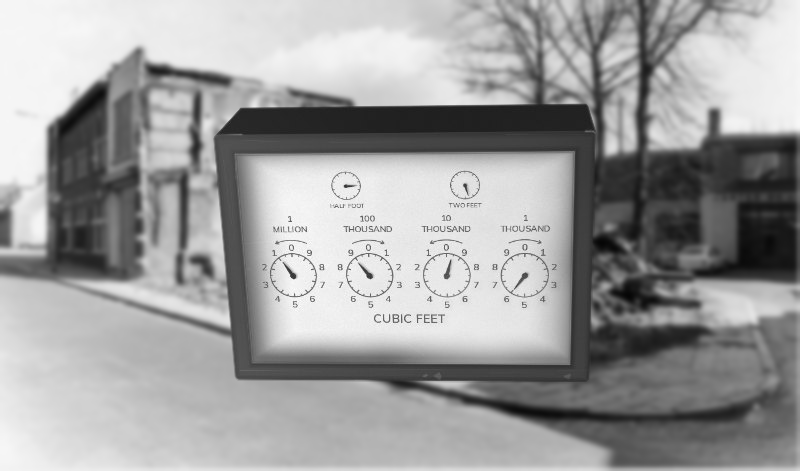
ft³ 89600
